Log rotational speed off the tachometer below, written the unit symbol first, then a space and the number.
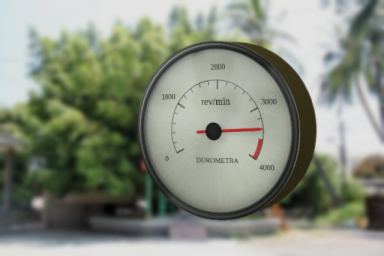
rpm 3400
